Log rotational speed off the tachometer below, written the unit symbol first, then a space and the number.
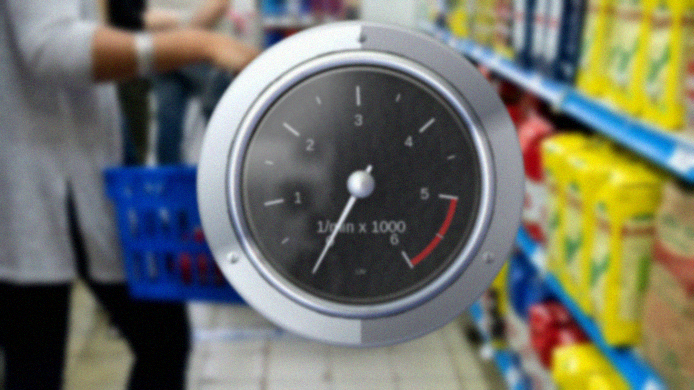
rpm 0
